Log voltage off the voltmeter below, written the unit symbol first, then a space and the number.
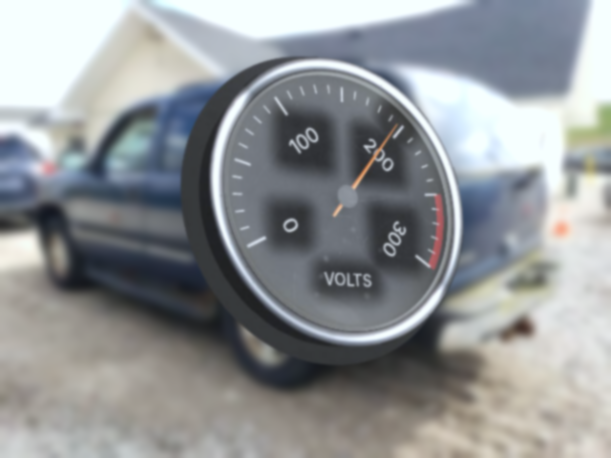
V 195
